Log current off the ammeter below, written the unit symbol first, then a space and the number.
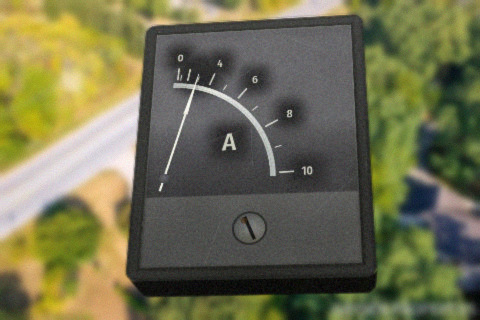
A 3
